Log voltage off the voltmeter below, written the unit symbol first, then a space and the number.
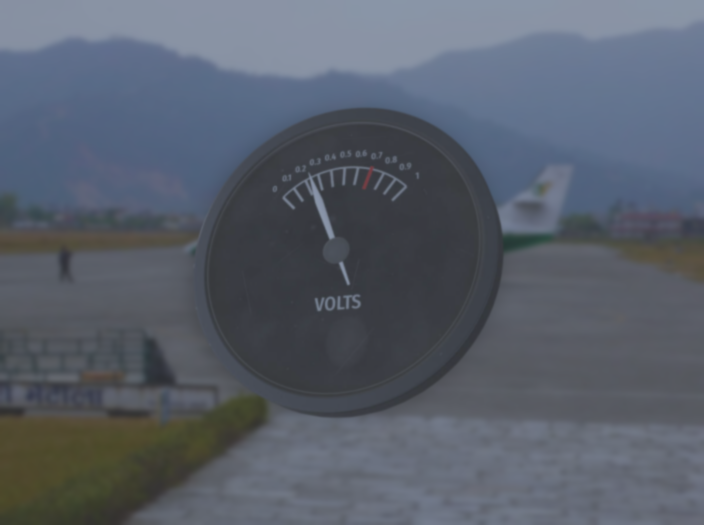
V 0.25
